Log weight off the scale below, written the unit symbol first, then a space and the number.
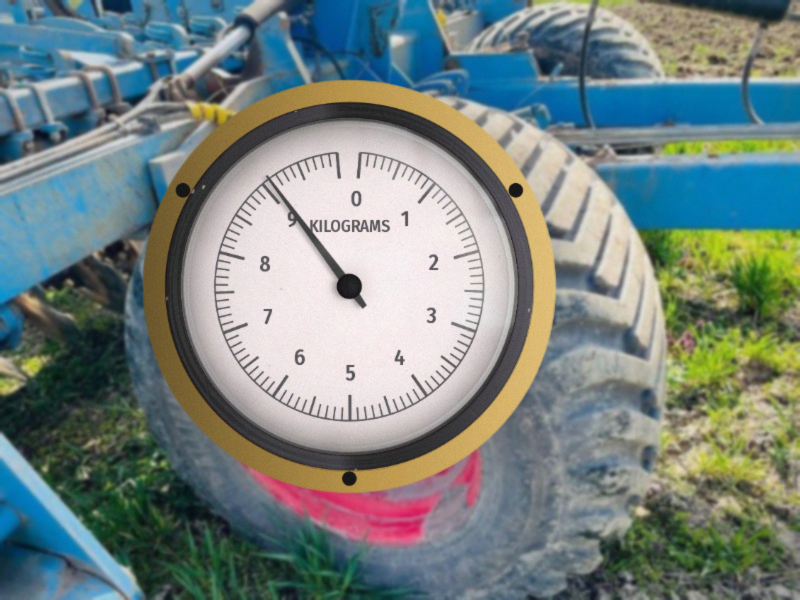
kg 9.1
